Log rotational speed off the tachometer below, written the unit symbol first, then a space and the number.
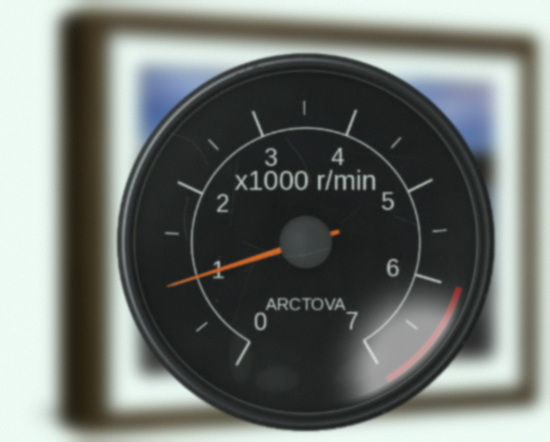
rpm 1000
